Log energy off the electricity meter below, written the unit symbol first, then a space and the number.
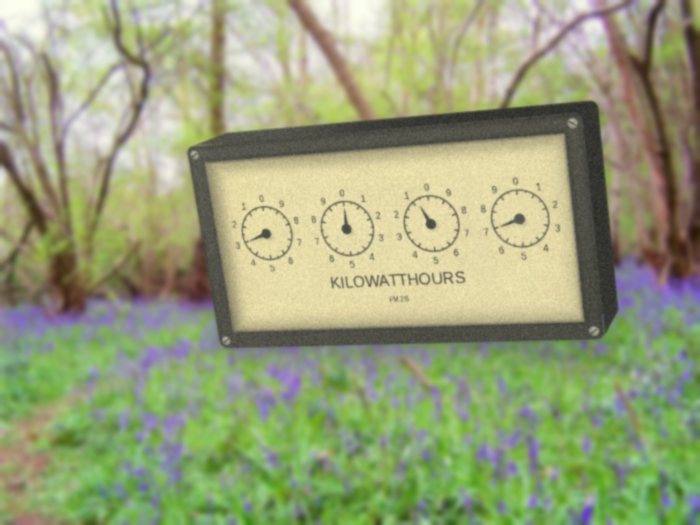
kWh 3007
